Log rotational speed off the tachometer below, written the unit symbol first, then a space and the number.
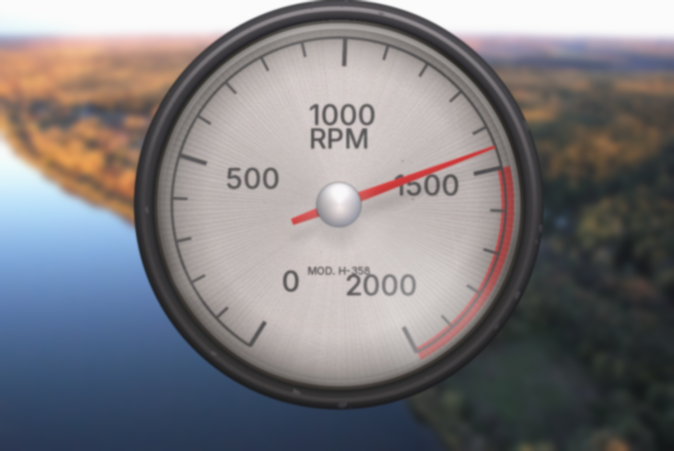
rpm 1450
